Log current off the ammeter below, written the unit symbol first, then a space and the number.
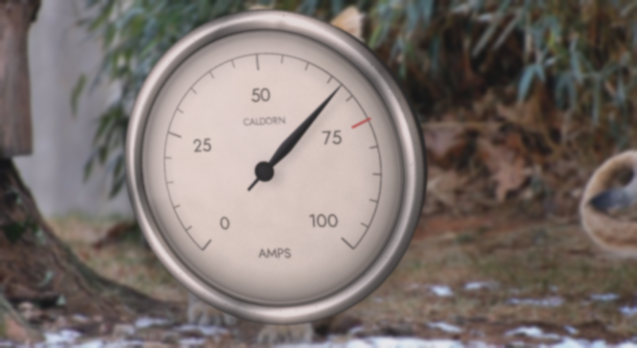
A 67.5
